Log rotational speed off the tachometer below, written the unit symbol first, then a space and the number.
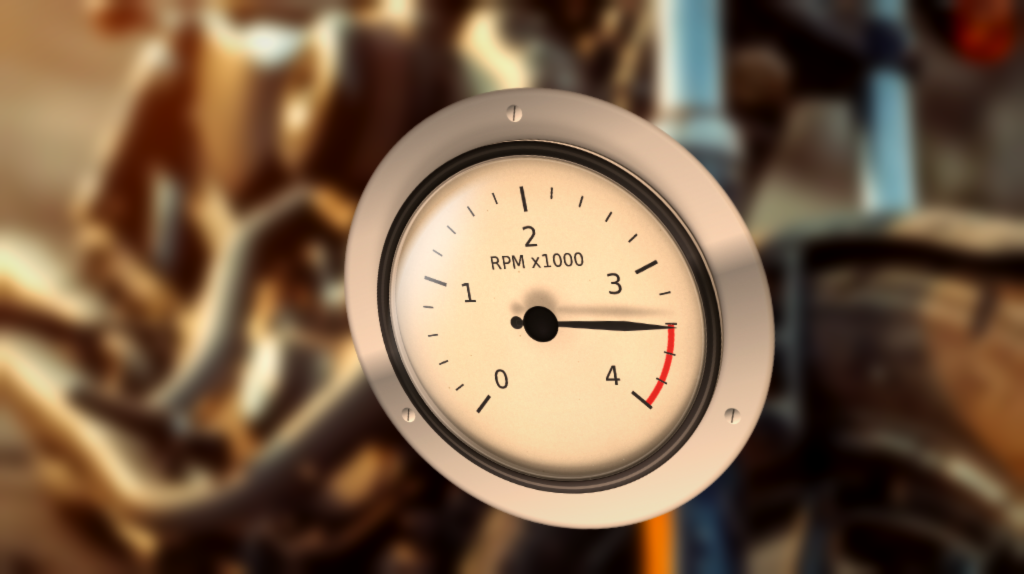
rpm 3400
